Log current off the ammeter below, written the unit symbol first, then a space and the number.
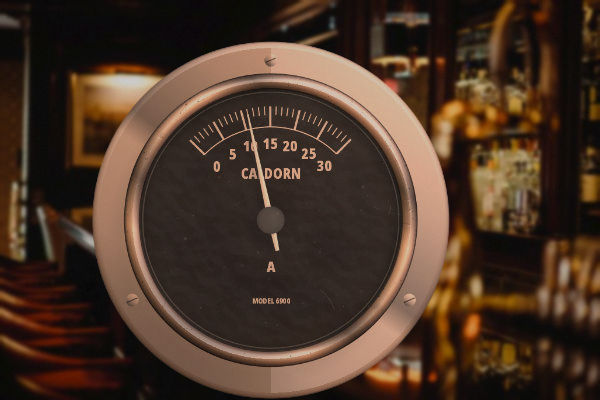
A 11
